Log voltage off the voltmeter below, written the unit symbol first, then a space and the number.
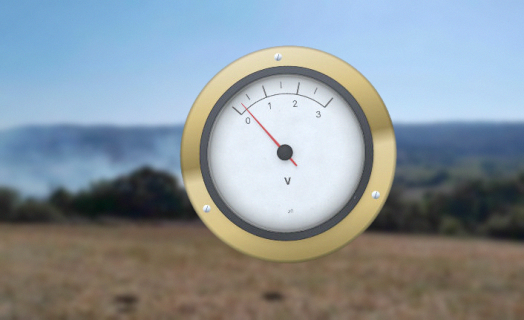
V 0.25
